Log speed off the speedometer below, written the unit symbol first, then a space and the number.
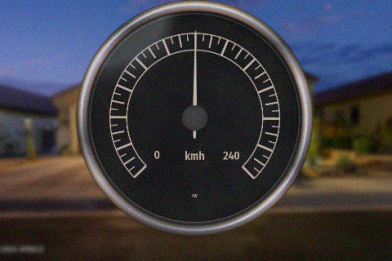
km/h 120
